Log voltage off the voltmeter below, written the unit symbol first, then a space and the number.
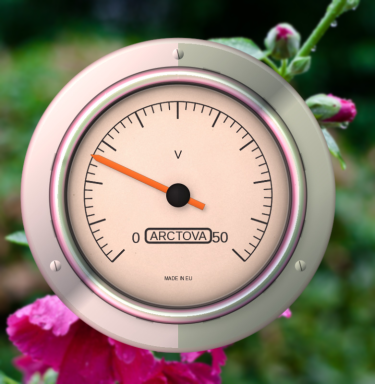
V 13
